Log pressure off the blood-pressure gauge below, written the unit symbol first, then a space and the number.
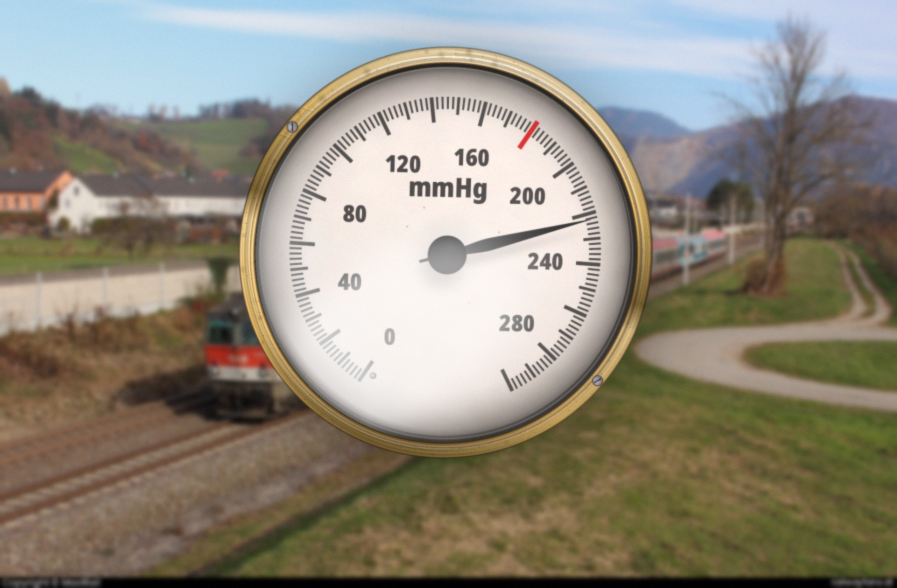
mmHg 222
